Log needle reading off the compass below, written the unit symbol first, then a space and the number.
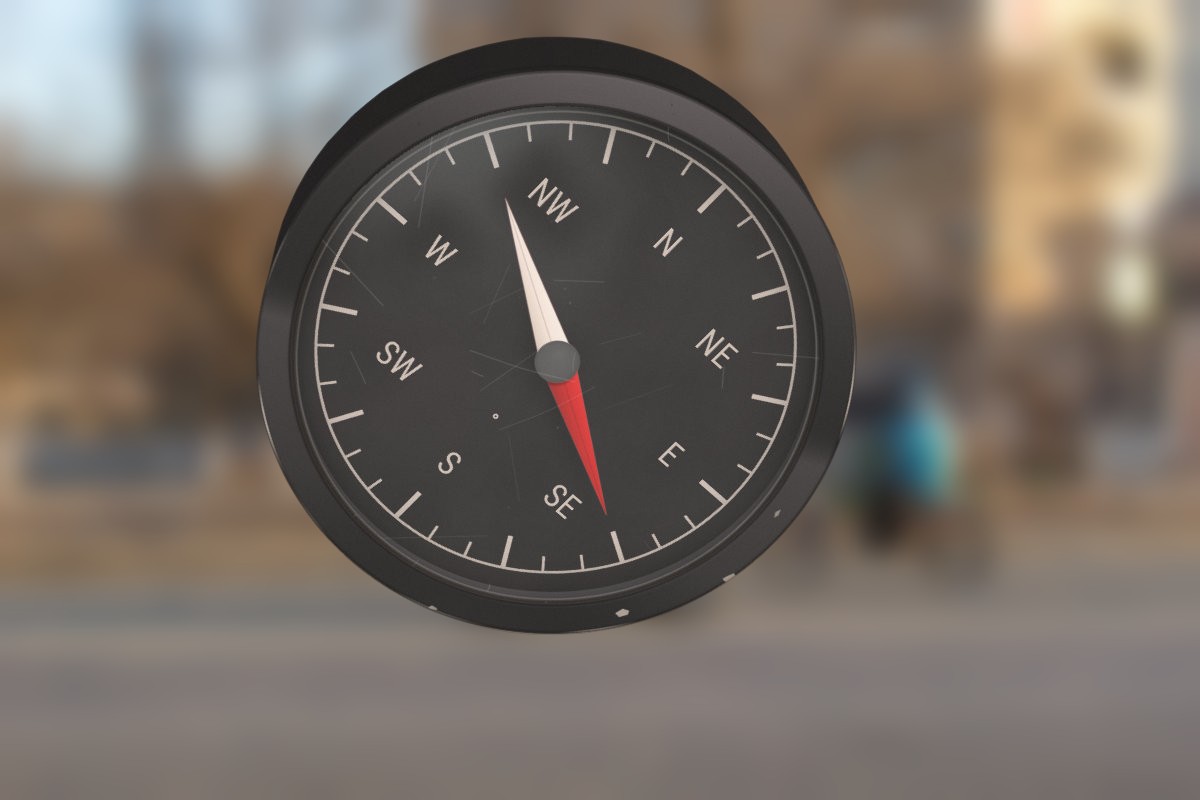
° 120
